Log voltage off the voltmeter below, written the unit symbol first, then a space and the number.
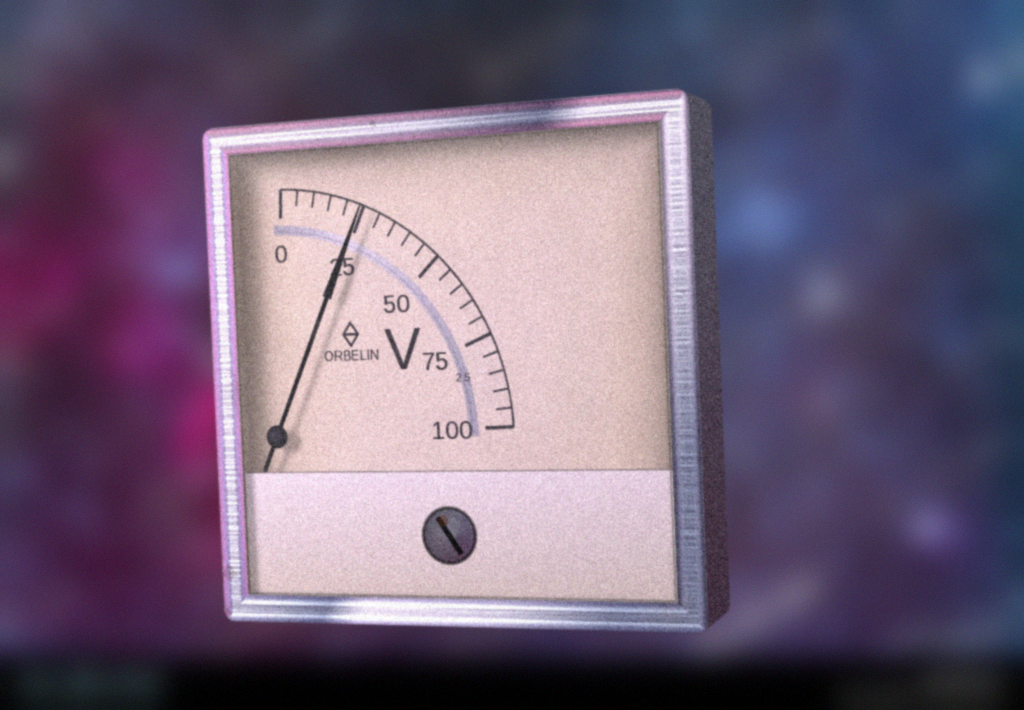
V 25
